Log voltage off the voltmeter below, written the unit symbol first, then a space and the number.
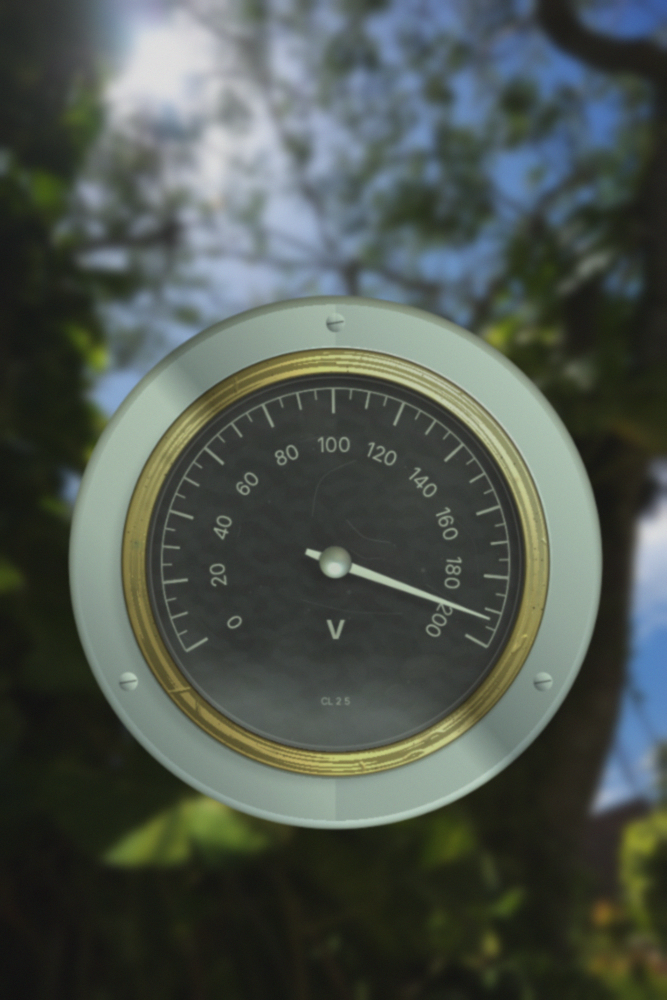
V 192.5
